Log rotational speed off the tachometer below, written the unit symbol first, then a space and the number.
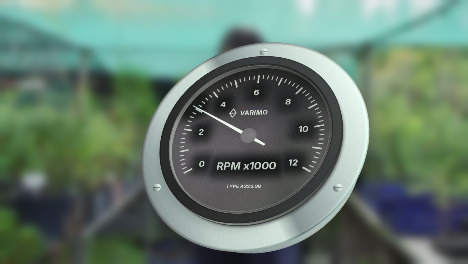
rpm 3000
